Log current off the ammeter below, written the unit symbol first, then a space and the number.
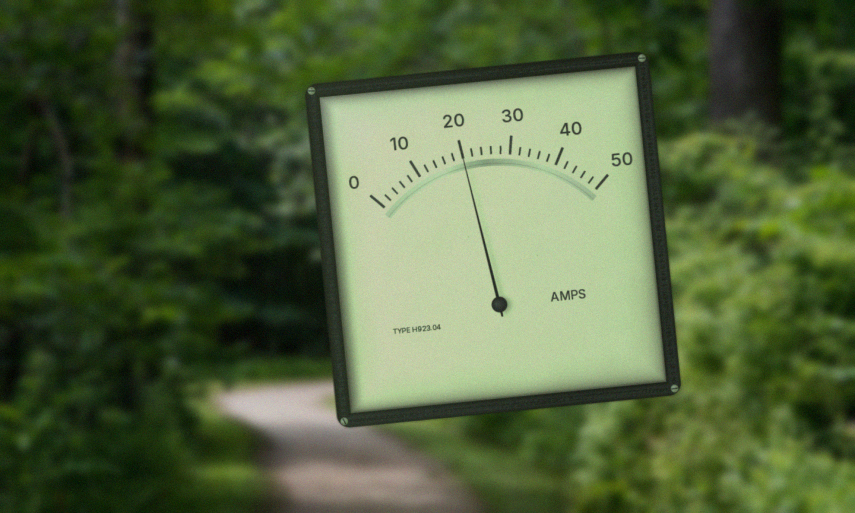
A 20
